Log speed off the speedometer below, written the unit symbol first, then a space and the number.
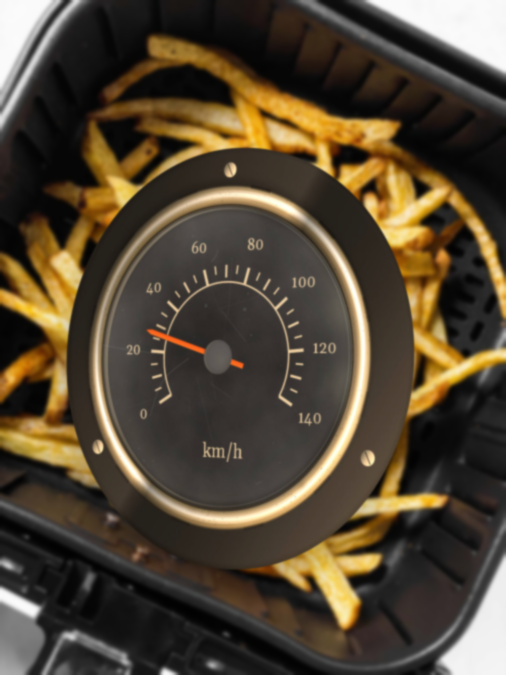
km/h 27.5
